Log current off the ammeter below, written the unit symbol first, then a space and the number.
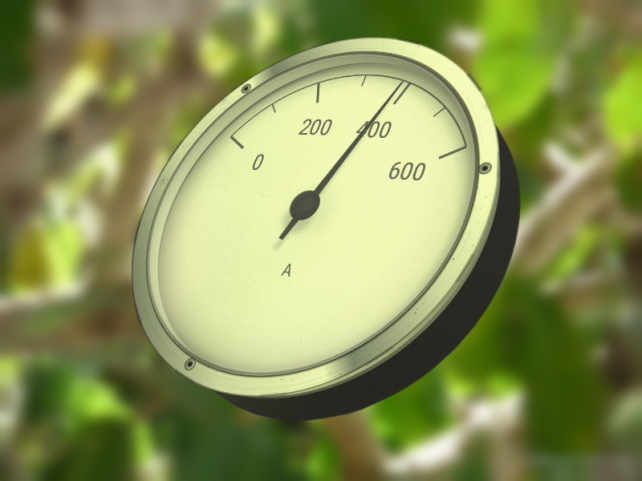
A 400
